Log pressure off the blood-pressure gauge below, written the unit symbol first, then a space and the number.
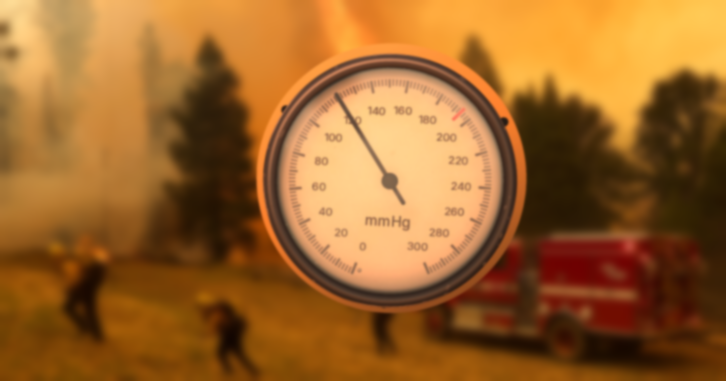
mmHg 120
